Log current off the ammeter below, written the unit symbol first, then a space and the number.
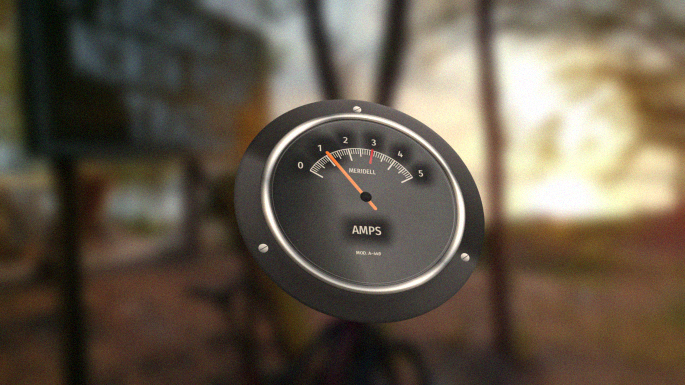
A 1
